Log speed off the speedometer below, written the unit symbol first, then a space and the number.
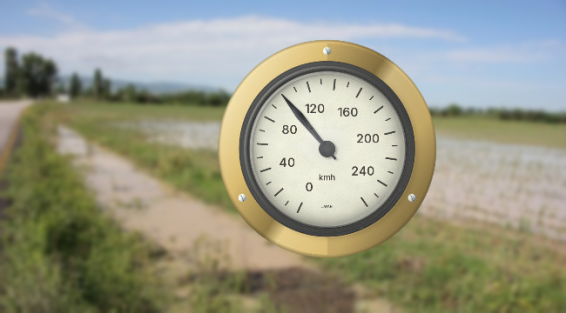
km/h 100
